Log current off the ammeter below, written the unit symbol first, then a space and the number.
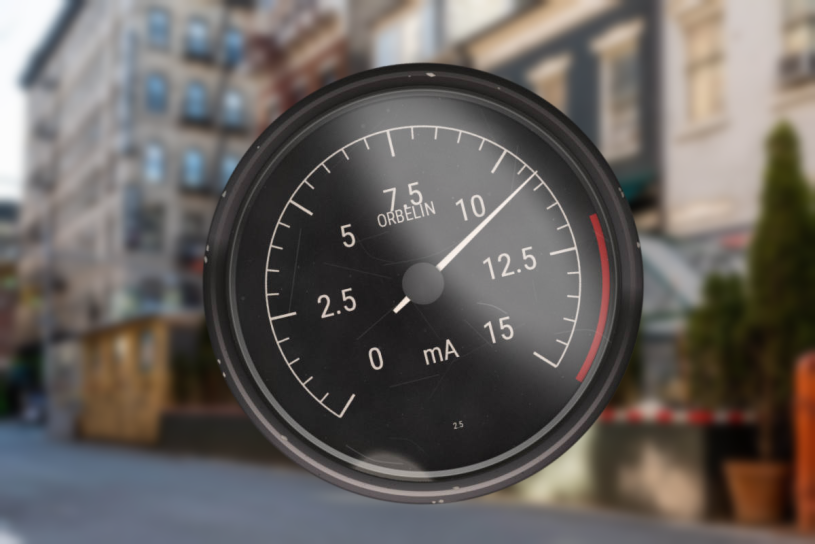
mA 10.75
